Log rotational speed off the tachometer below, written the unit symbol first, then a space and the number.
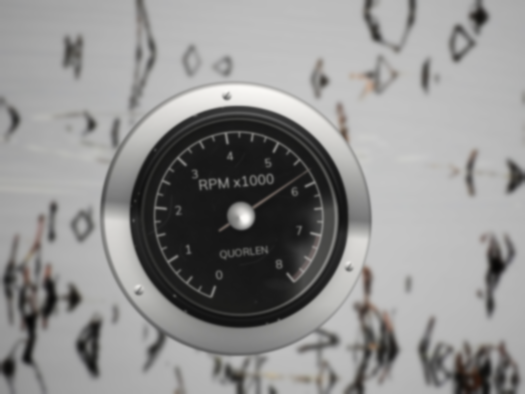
rpm 5750
